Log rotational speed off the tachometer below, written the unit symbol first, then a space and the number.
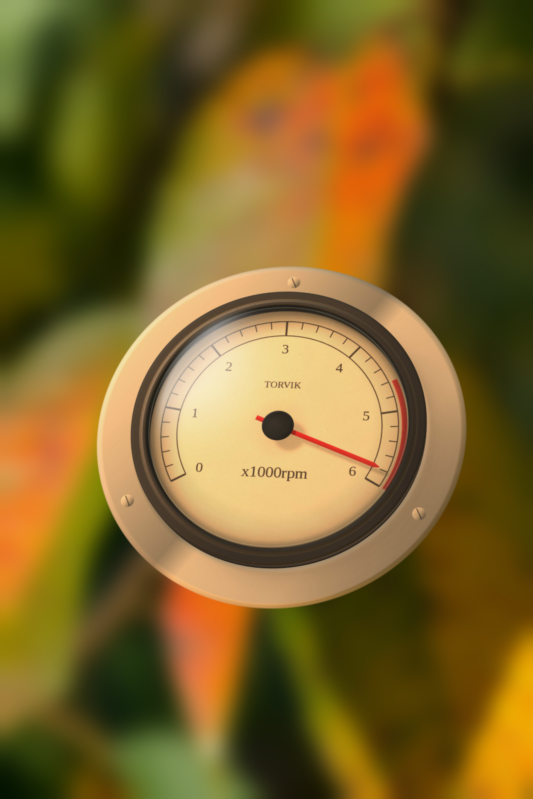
rpm 5800
